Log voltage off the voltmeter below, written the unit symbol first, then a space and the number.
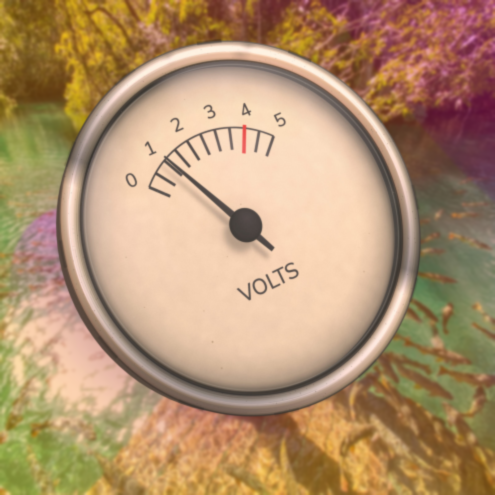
V 1
